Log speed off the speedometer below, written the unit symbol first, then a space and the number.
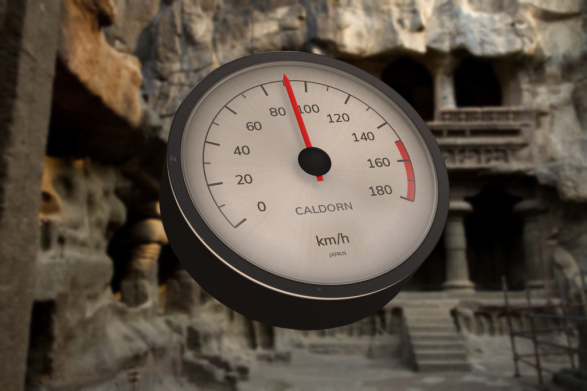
km/h 90
